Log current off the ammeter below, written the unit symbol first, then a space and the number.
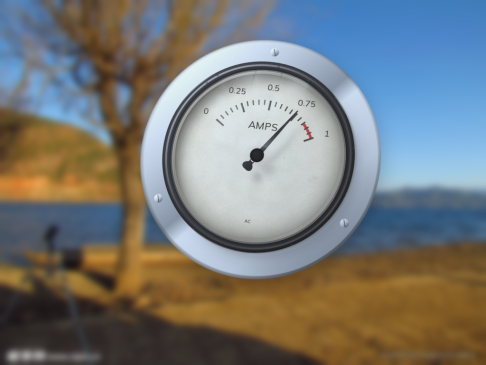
A 0.75
